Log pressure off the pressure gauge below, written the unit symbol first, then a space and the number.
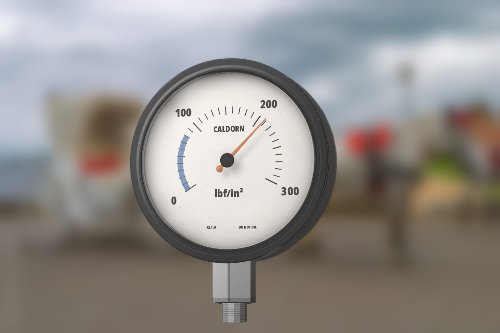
psi 210
